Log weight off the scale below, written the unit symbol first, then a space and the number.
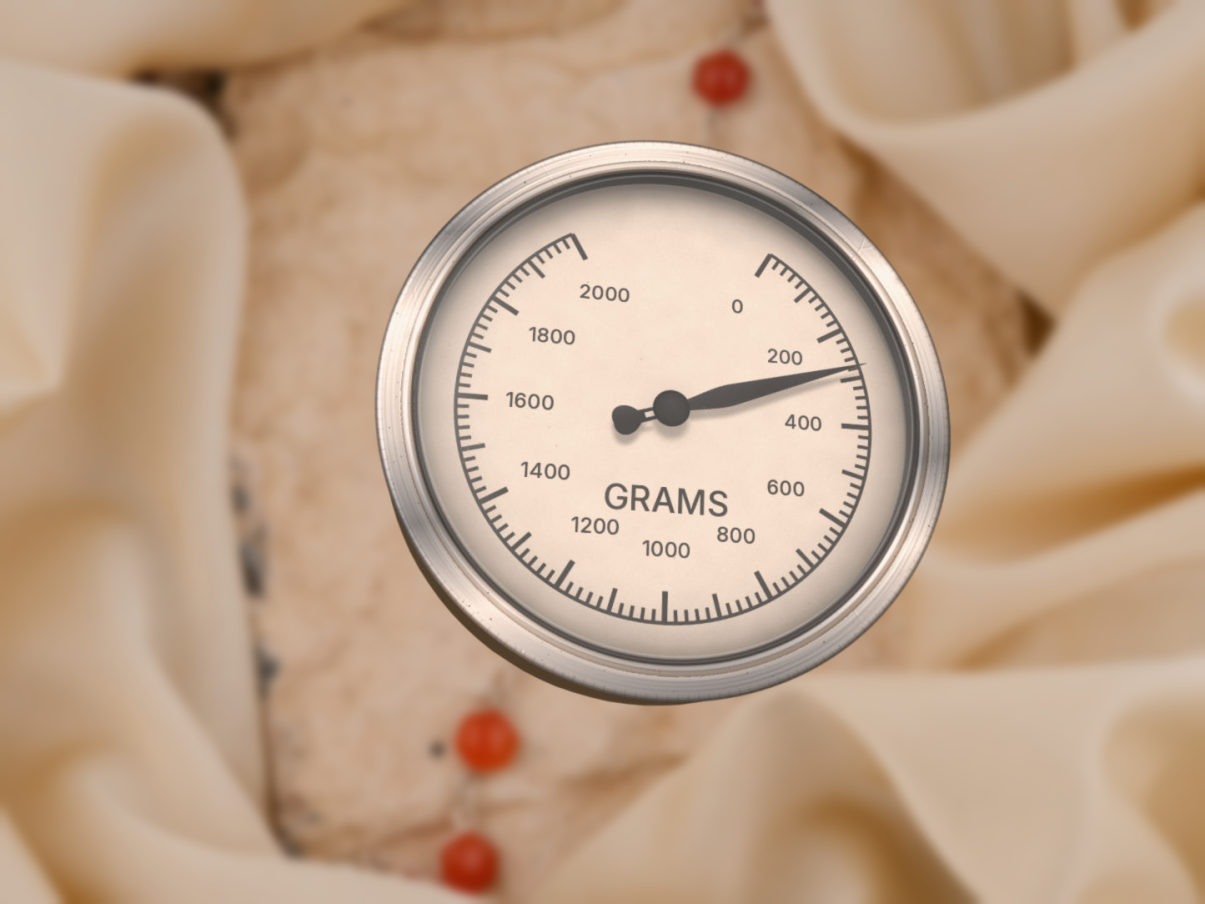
g 280
